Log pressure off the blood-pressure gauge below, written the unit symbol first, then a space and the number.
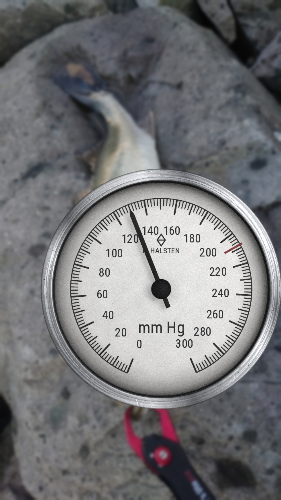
mmHg 130
